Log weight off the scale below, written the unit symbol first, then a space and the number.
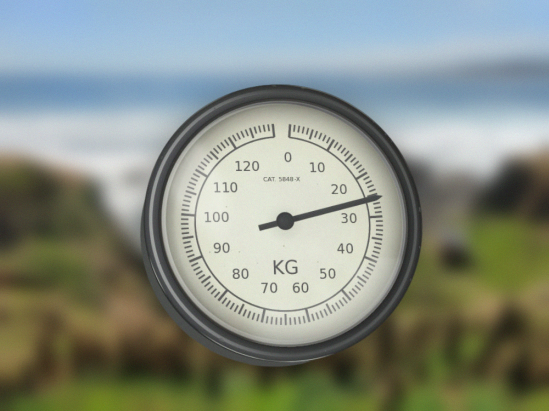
kg 26
